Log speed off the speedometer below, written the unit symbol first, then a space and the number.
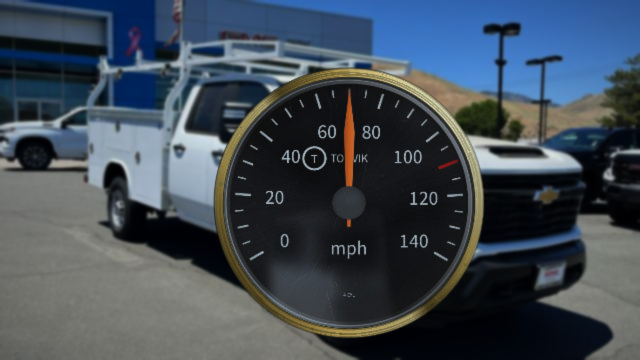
mph 70
